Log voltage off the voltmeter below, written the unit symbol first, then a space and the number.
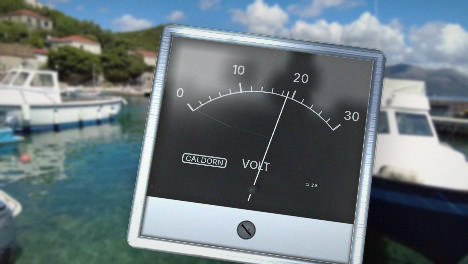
V 19
